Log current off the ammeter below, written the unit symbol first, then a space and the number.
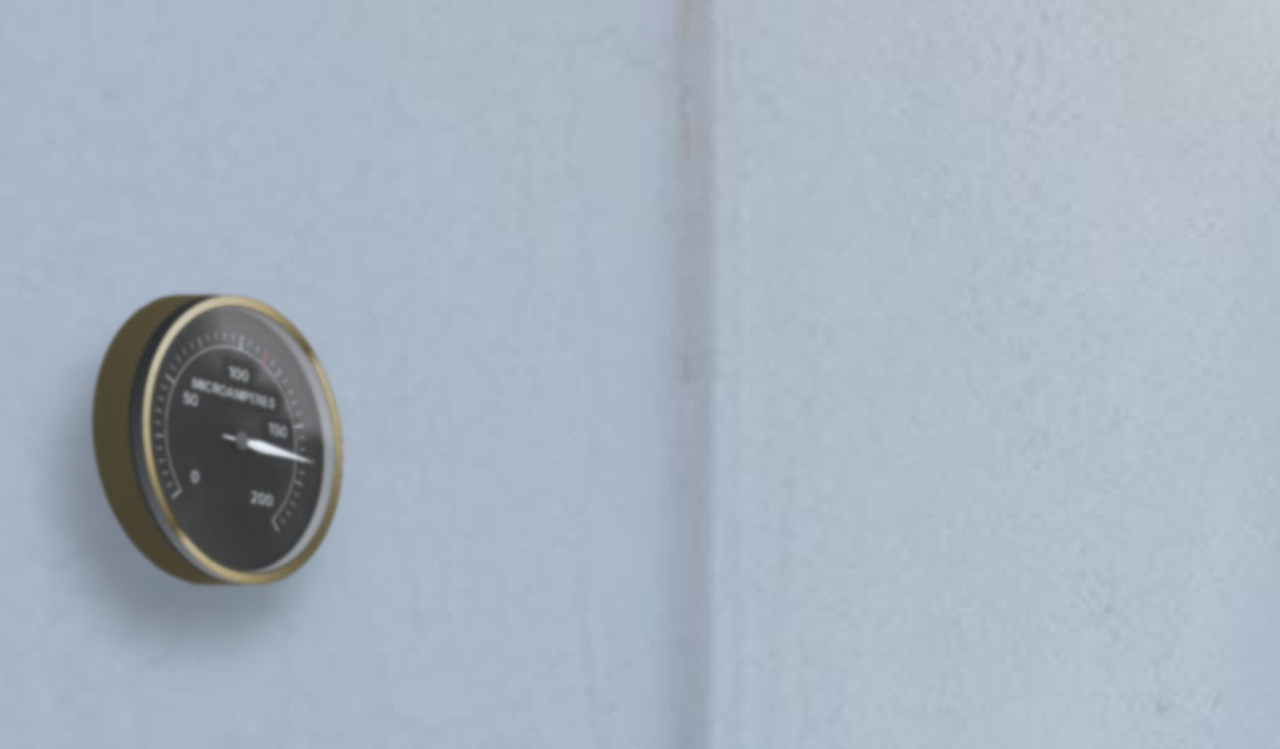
µA 165
